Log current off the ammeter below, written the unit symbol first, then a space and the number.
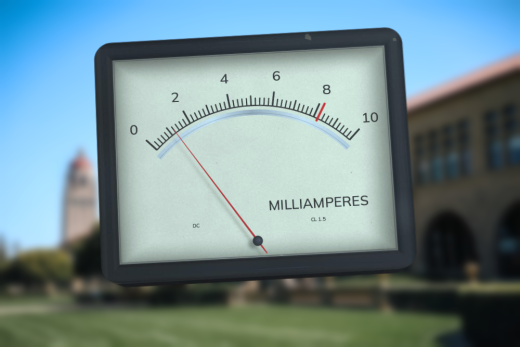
mA 1.2
